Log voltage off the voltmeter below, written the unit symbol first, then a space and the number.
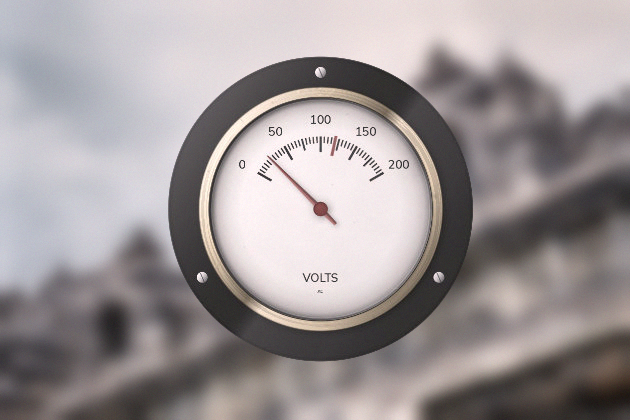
V 25
